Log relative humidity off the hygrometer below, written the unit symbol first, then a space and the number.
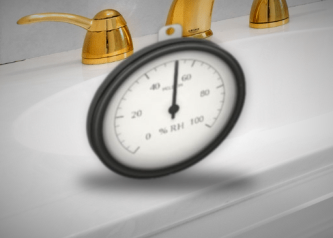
% 52
